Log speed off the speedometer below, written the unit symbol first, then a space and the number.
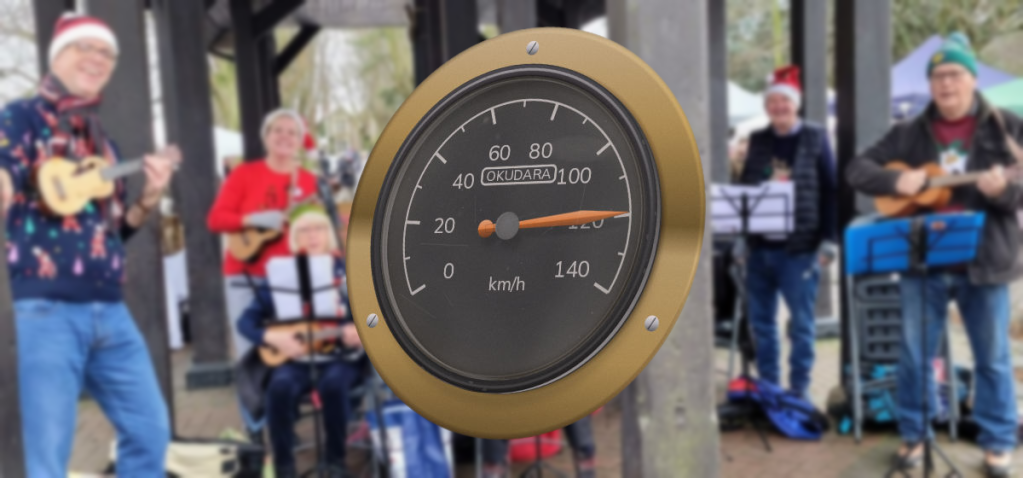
km/h 120
